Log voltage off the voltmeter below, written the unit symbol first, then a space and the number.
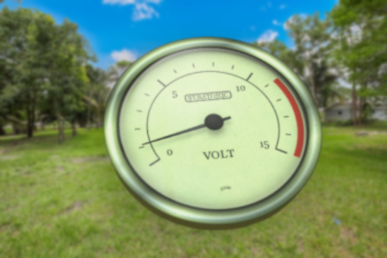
V 1
